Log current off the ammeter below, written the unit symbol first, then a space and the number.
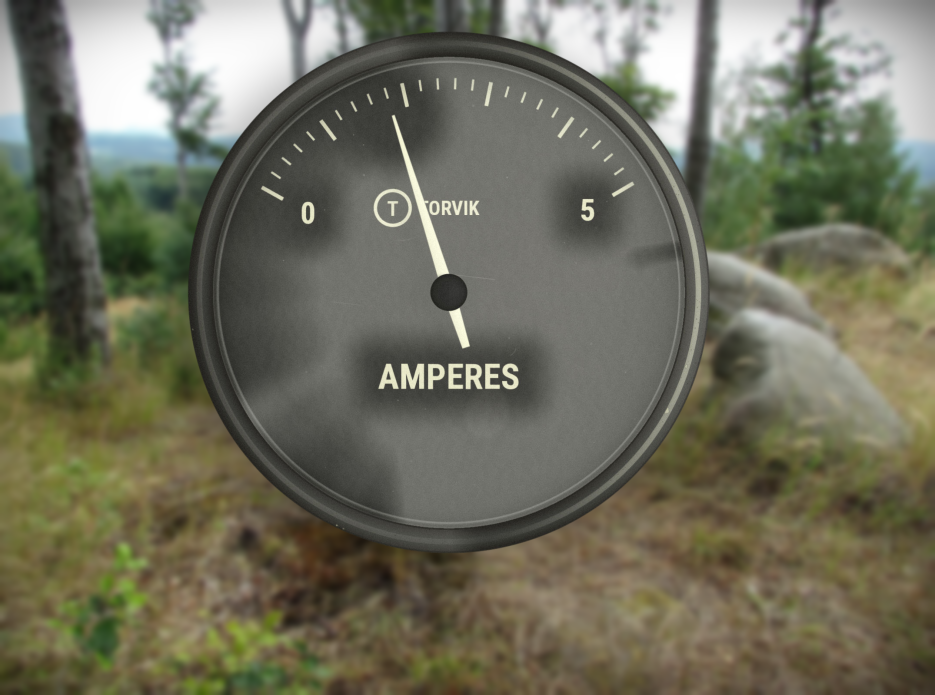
A 1.8
